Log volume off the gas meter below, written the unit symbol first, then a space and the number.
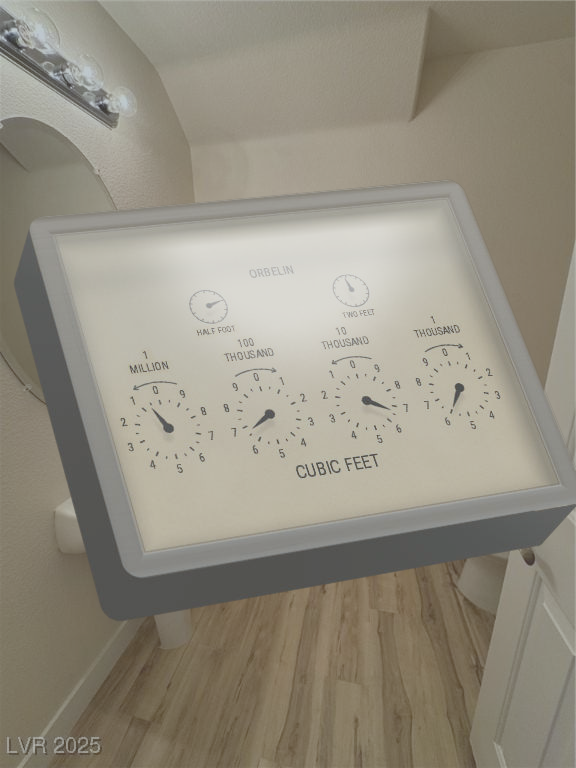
ft³ 66600
